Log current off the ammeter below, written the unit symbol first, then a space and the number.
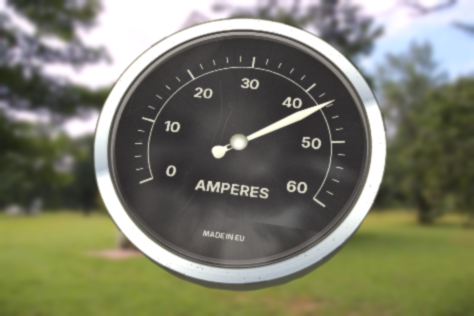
A 44
